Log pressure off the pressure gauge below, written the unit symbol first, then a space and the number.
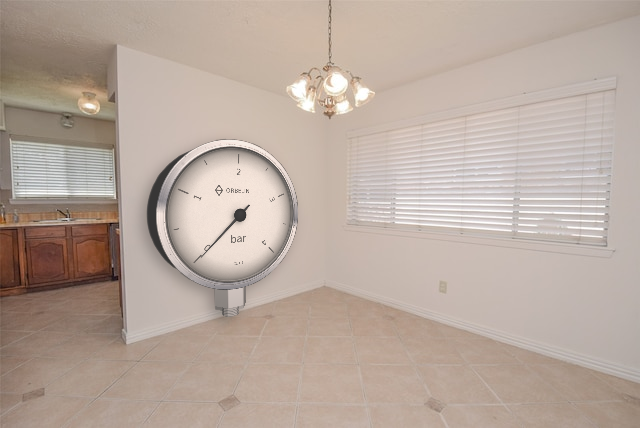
bar 0
